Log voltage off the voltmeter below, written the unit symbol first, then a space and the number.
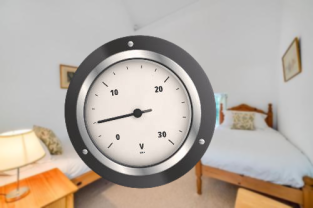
V 4
